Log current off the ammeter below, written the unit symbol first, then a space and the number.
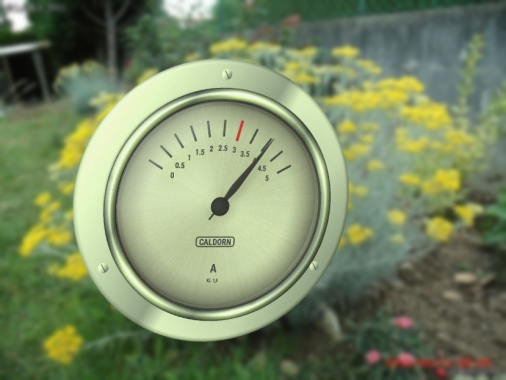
A 4
